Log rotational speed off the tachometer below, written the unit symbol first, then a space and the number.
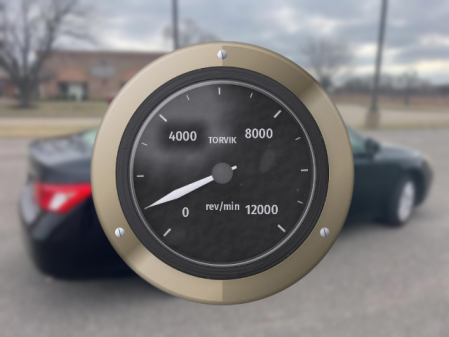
rpm 1000
